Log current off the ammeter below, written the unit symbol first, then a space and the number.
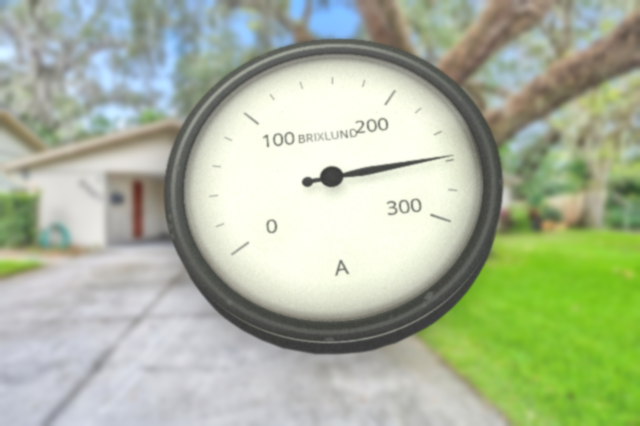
A 260
